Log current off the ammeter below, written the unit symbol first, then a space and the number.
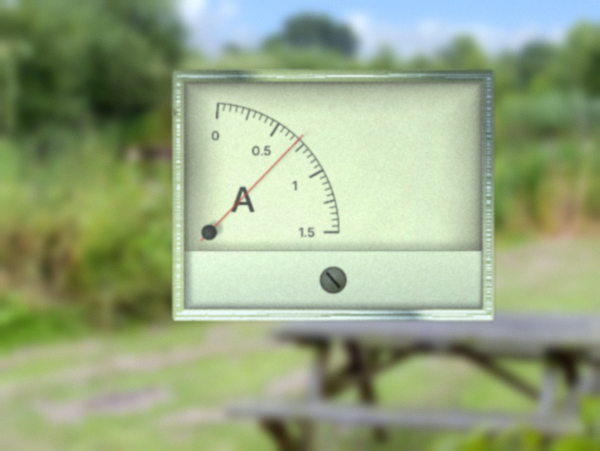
A 0.7
